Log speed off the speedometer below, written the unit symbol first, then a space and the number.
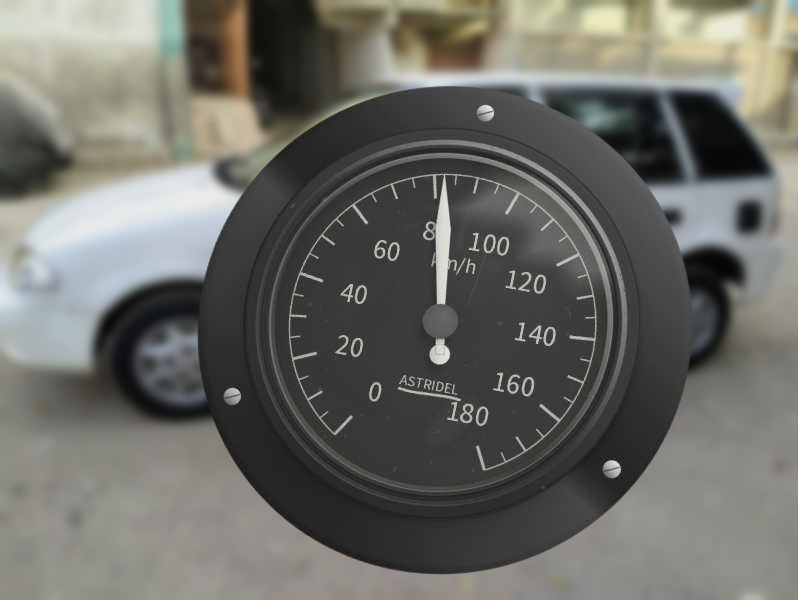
km/h 82.5
